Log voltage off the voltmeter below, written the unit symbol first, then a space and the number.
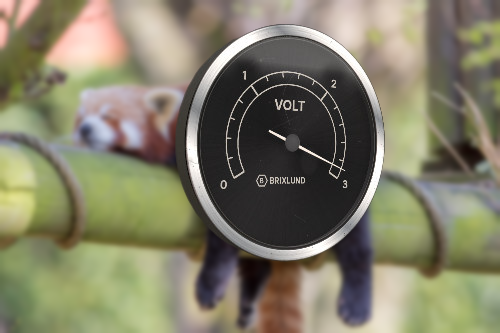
V 2.9
